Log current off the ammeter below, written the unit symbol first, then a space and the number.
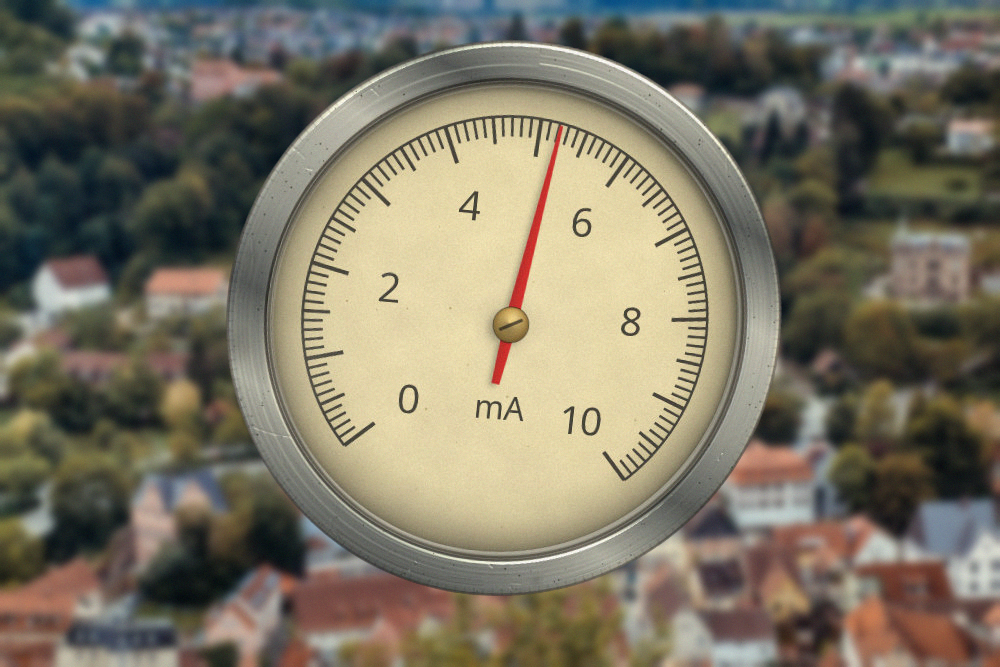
mA 5.2
